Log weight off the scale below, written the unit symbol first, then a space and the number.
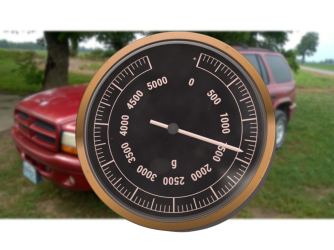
g 1400
